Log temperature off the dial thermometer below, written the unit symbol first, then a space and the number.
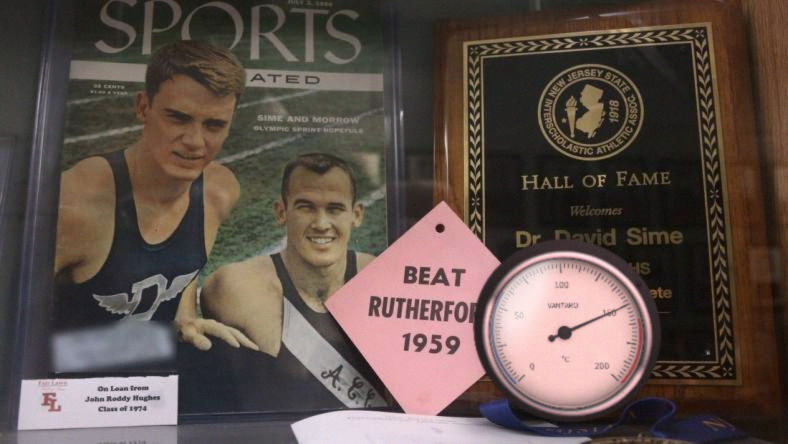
°C 150
